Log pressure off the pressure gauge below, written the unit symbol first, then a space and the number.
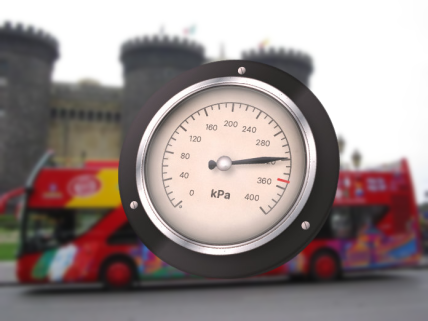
kPa 320
